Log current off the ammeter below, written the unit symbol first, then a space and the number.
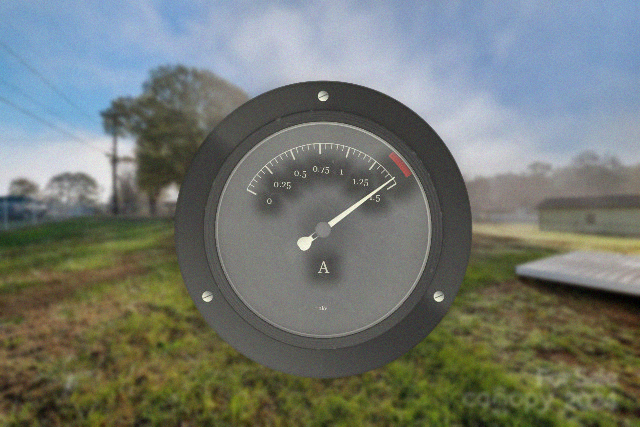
A 1.45
